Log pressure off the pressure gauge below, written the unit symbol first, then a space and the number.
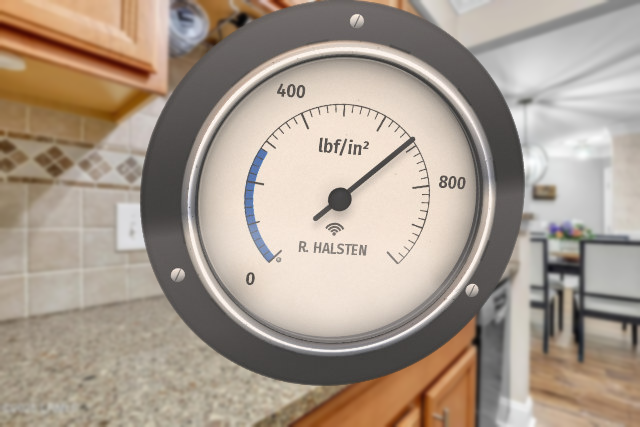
psi 680
